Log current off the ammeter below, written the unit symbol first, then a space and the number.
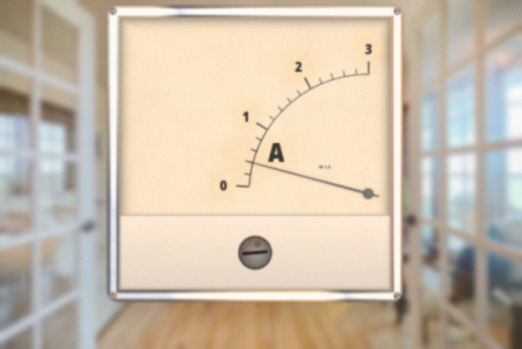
A 0.4
